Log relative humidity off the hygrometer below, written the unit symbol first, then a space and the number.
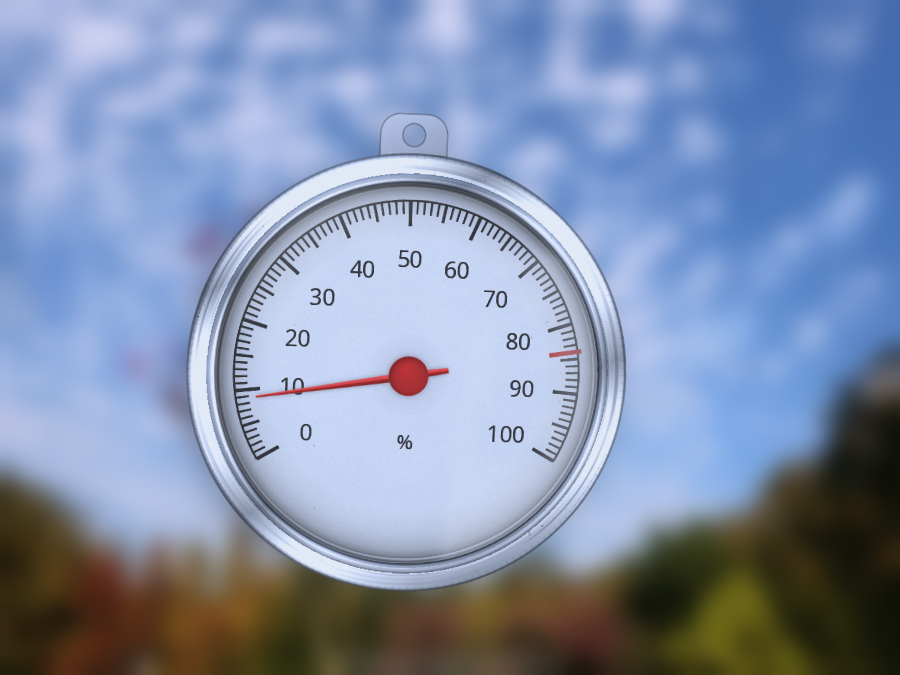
% 9
